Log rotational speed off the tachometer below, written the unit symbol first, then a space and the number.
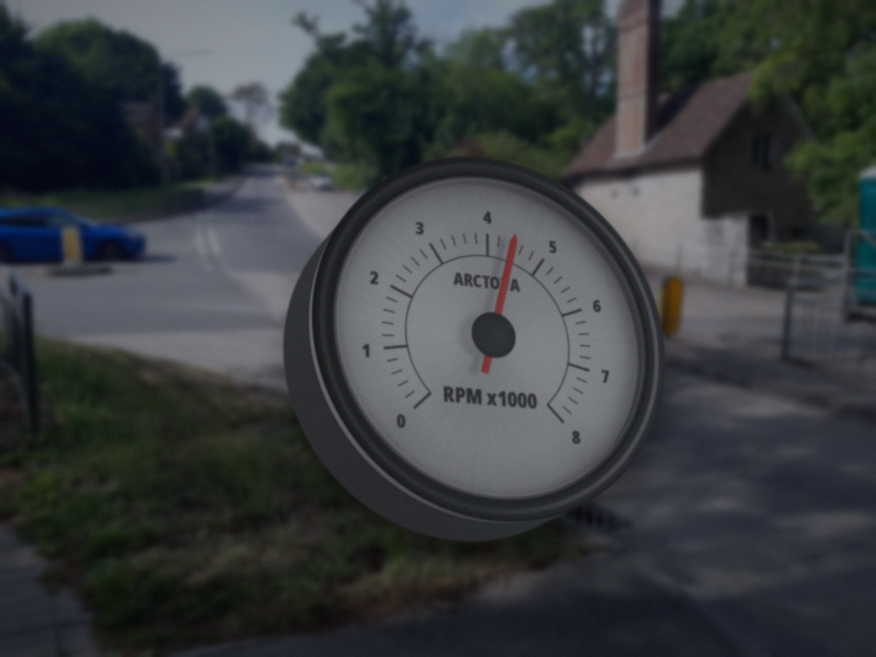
rpm 4400
